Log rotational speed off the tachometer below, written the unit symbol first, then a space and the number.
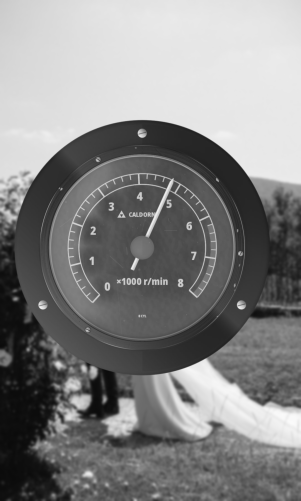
rpm 4800
